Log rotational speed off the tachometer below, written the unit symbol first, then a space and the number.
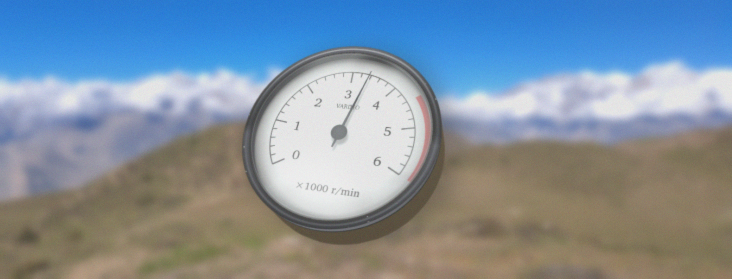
rpm 3400
